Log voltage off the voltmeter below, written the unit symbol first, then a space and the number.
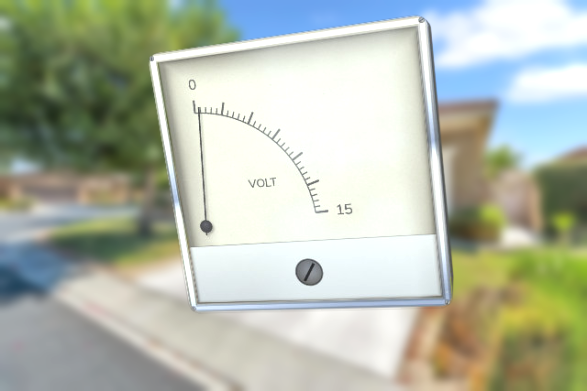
V 0.5
